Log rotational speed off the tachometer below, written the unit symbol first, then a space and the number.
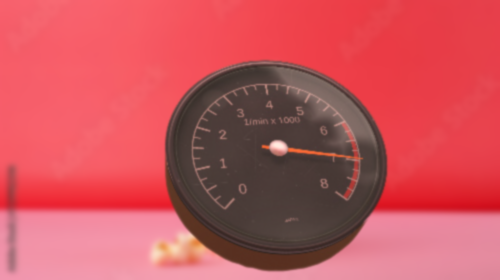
rpm 7000
